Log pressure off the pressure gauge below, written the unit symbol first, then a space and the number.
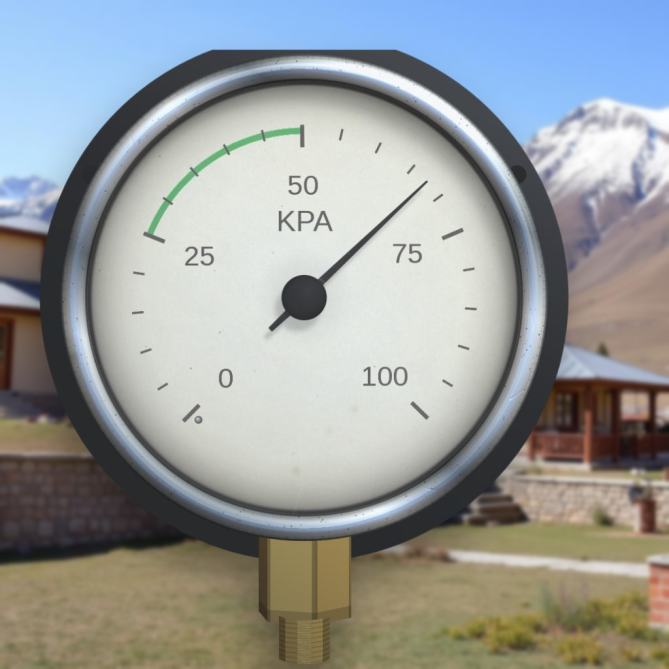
kPa 67.5
